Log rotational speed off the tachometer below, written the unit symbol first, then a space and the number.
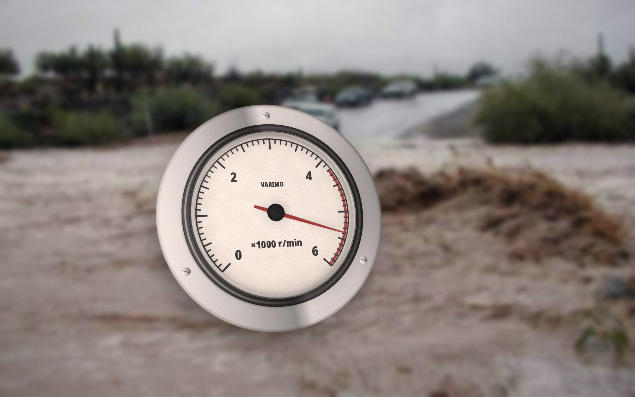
rpm 5400
